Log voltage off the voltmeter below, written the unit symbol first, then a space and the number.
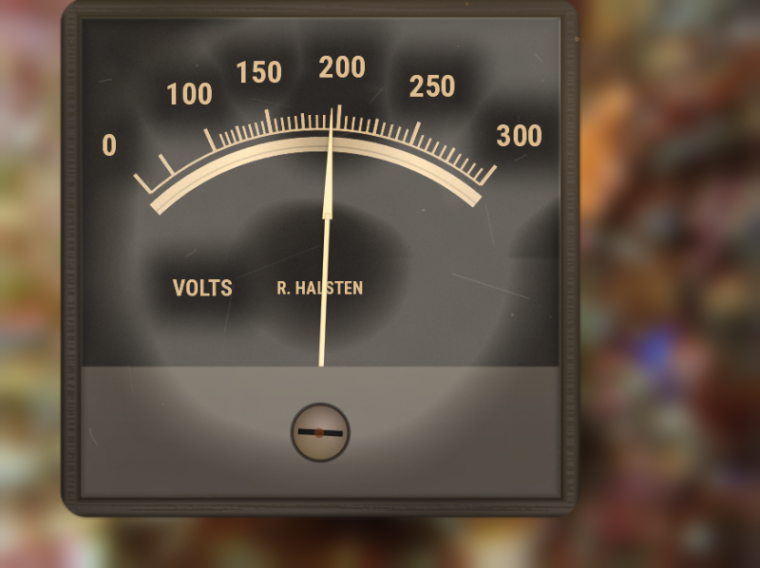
V 195
